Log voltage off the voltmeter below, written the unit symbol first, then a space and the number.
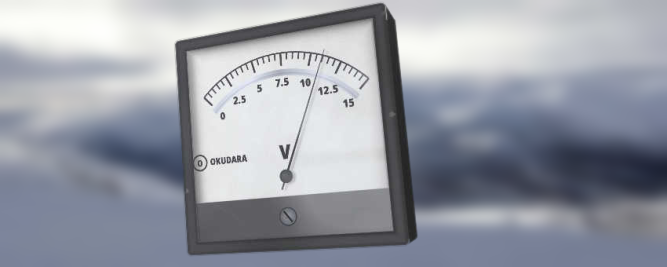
V 11
